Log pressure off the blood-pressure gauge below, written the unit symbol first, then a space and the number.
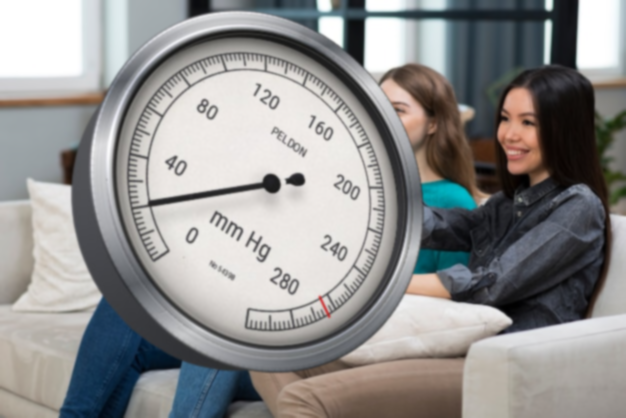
mmHg 20
